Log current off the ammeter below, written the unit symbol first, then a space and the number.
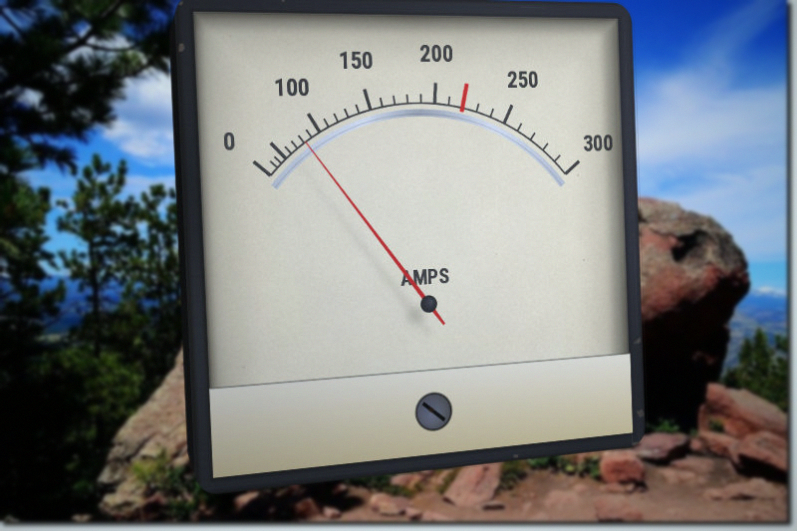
A 80
